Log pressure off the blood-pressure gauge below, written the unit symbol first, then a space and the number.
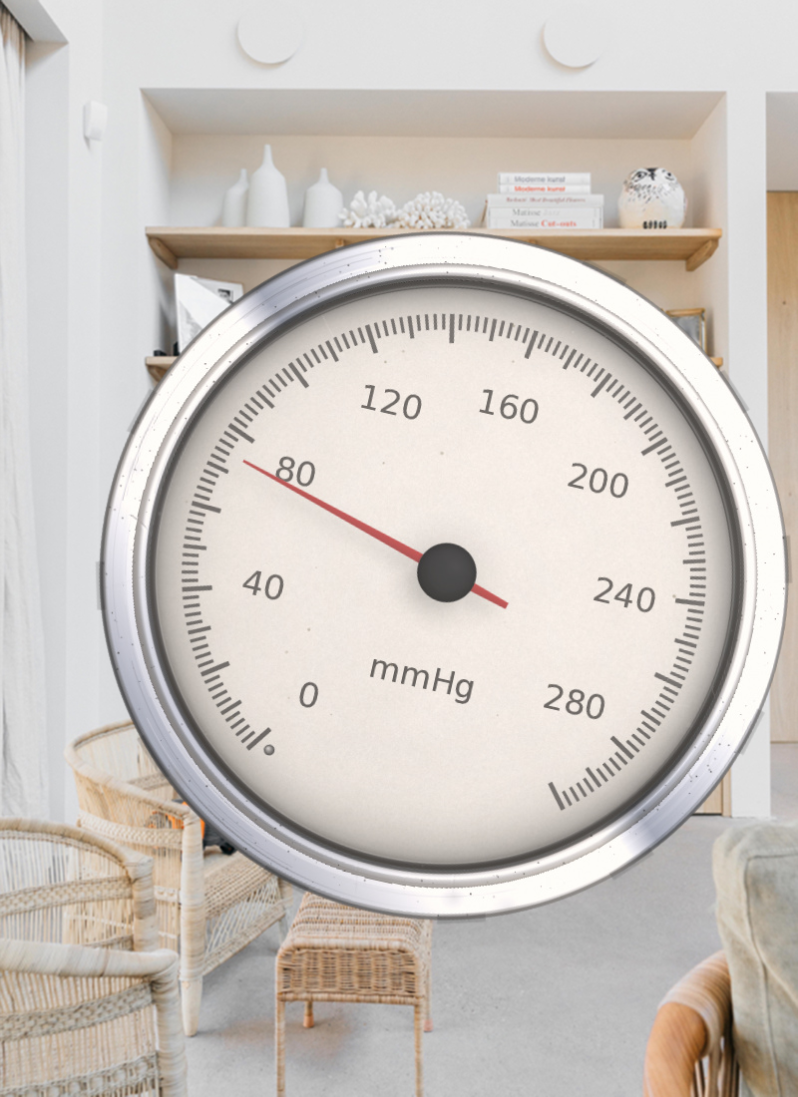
mmHg 74
